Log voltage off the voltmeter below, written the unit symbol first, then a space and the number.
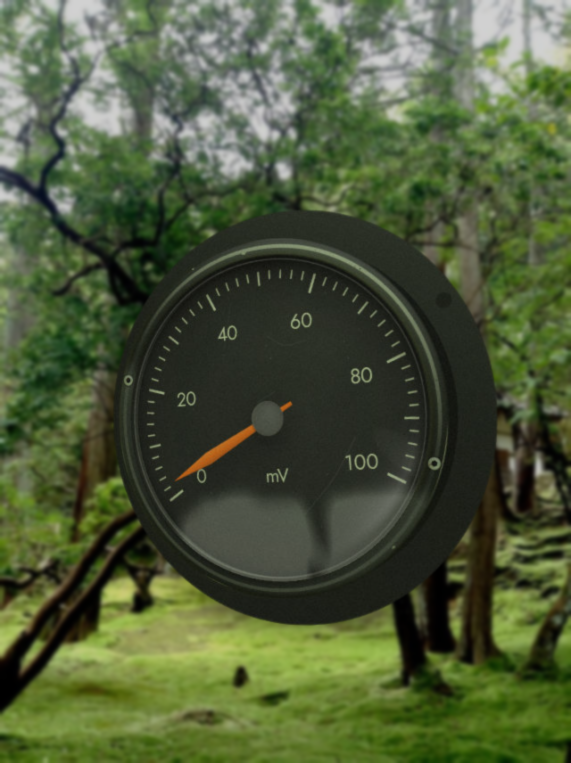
mV 2
